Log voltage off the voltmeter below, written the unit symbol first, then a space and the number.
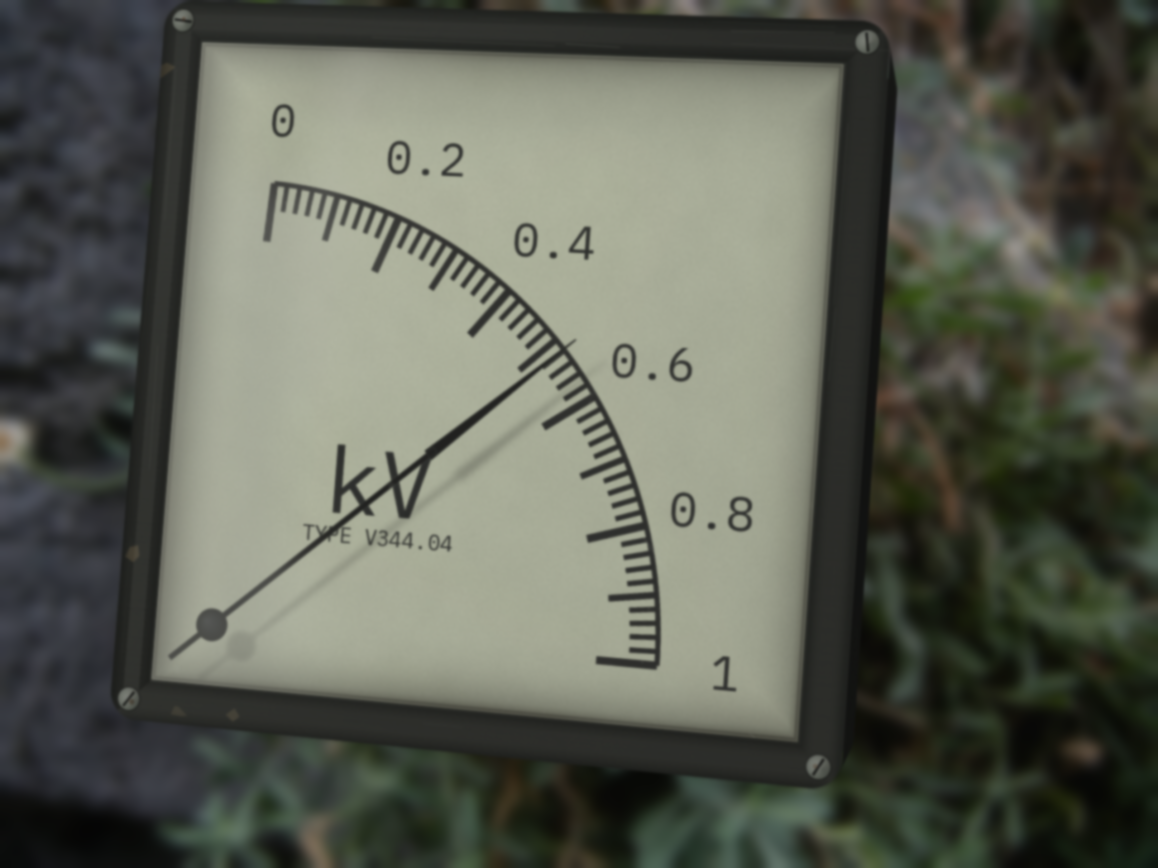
kV 0.52
